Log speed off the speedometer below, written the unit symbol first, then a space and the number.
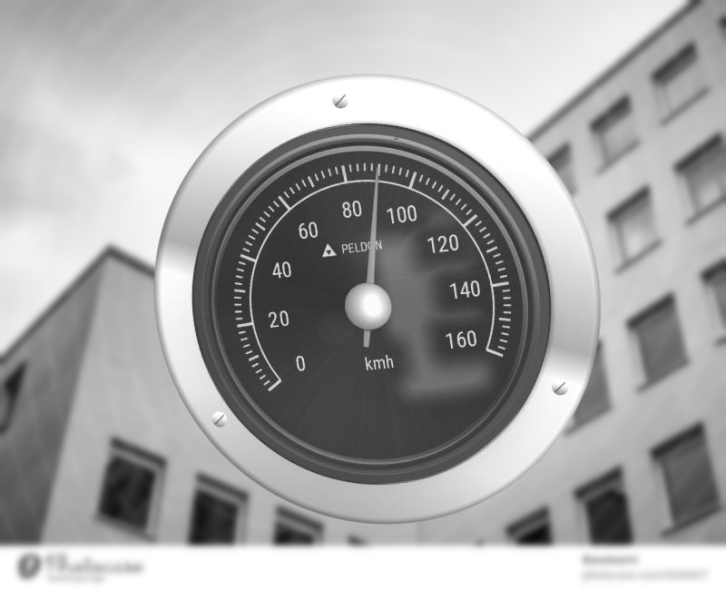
km/h 90
